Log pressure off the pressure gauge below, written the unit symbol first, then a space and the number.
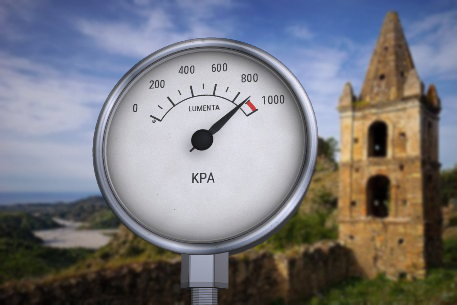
kPa 900
